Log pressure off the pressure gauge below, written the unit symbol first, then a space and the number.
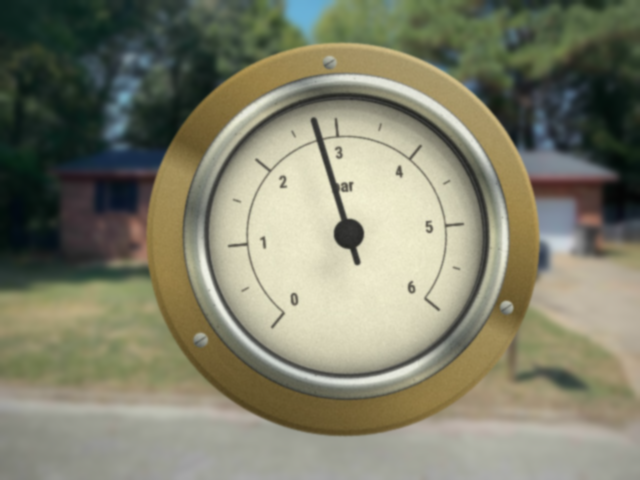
bar 2.75
